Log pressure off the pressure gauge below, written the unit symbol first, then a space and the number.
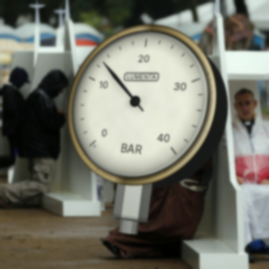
bar 13
